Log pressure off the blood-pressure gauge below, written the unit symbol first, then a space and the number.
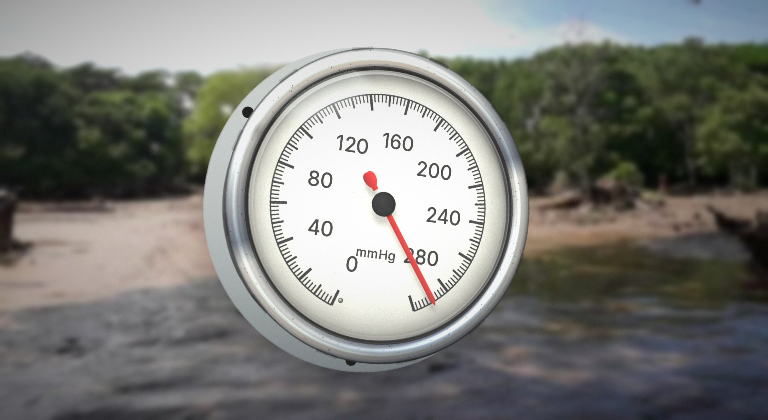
mmHg 290
